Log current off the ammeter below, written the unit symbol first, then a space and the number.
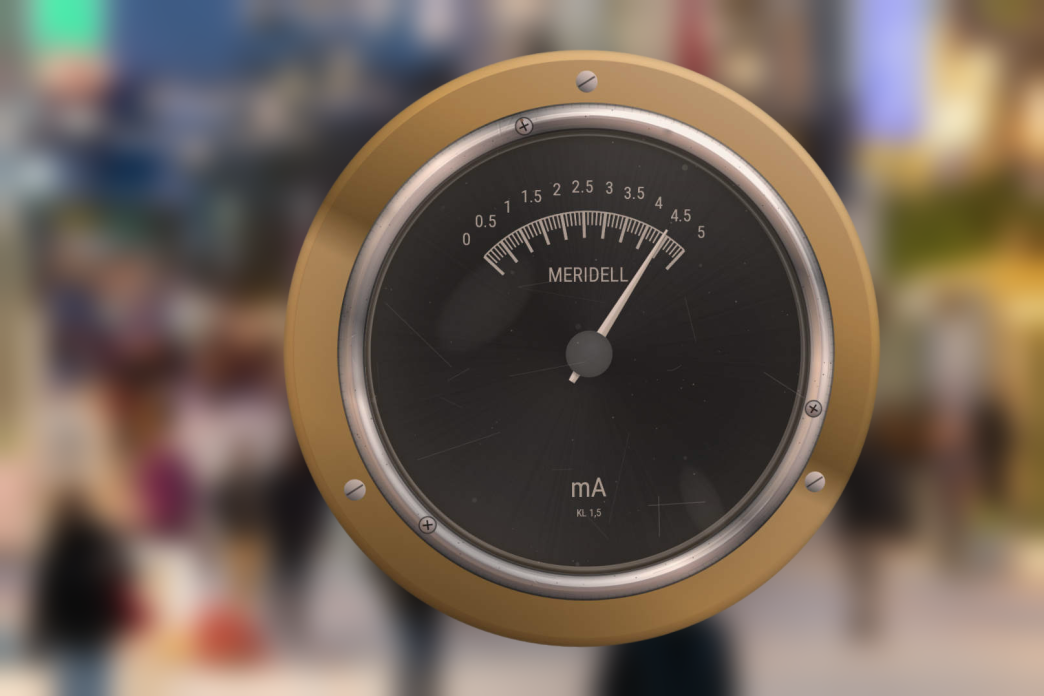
mA 4.4
